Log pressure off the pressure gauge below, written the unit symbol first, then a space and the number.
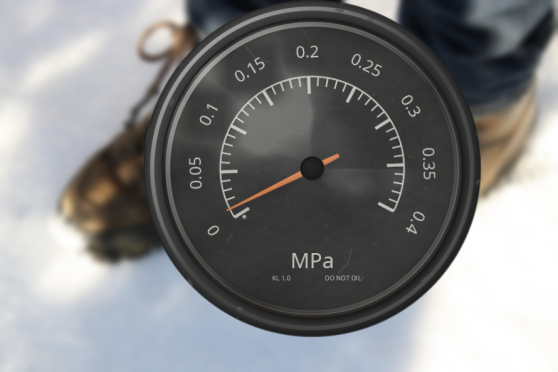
MPa 0.01
